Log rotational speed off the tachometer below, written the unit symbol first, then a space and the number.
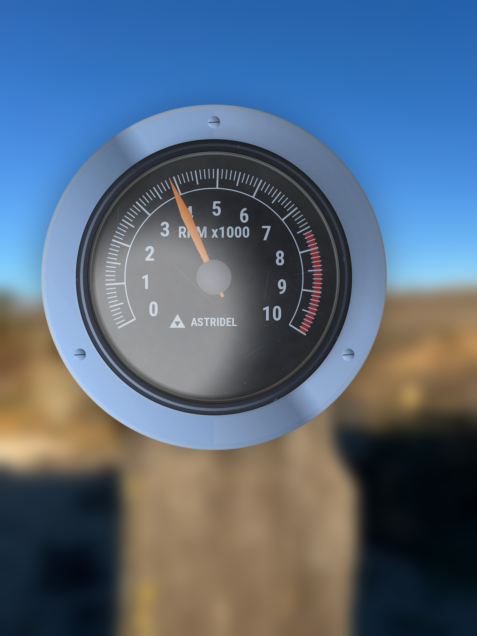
rpm 3900
